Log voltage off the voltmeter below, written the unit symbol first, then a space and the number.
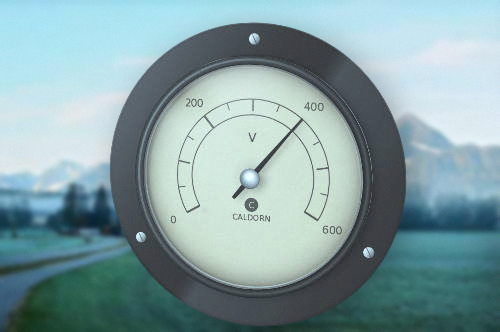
V 400
